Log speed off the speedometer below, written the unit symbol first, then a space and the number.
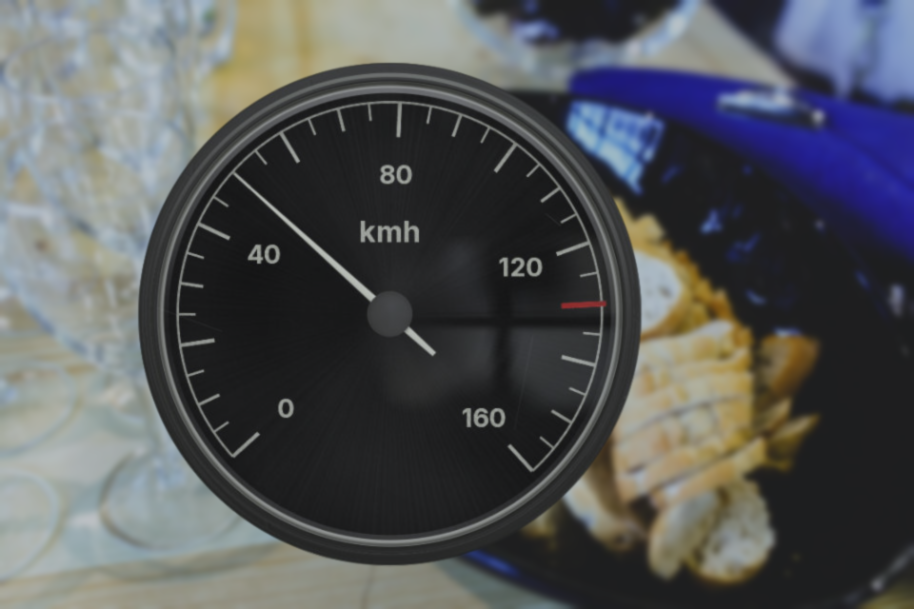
km/h 50
